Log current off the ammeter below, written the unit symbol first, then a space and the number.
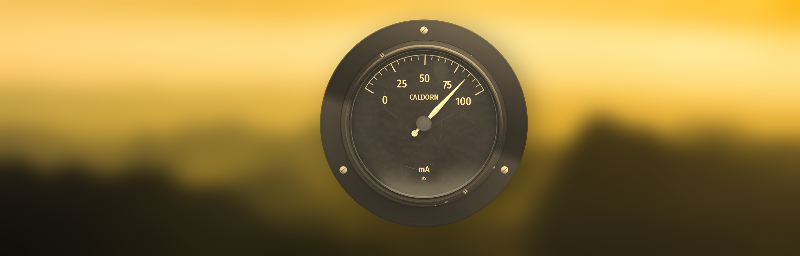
mA 85
